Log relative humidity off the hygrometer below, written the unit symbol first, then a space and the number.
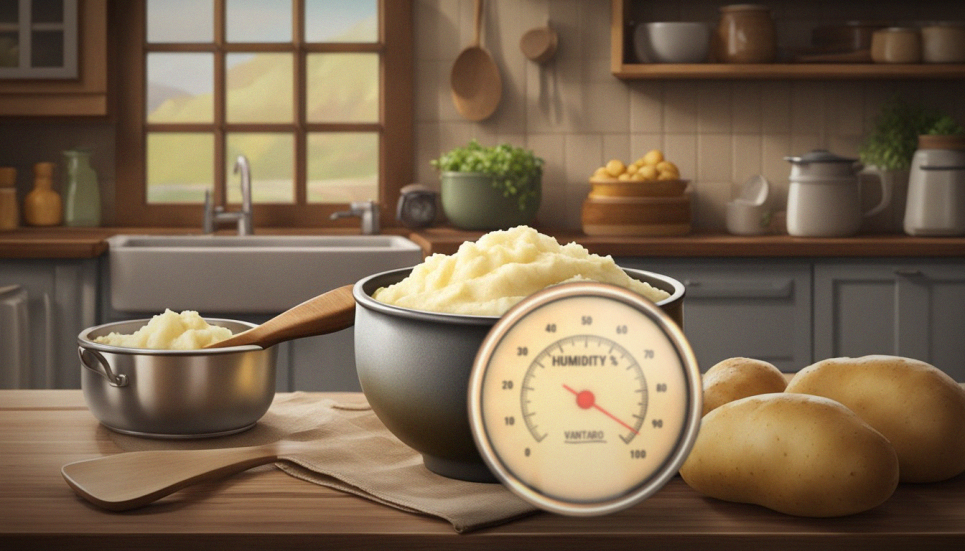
% 95
